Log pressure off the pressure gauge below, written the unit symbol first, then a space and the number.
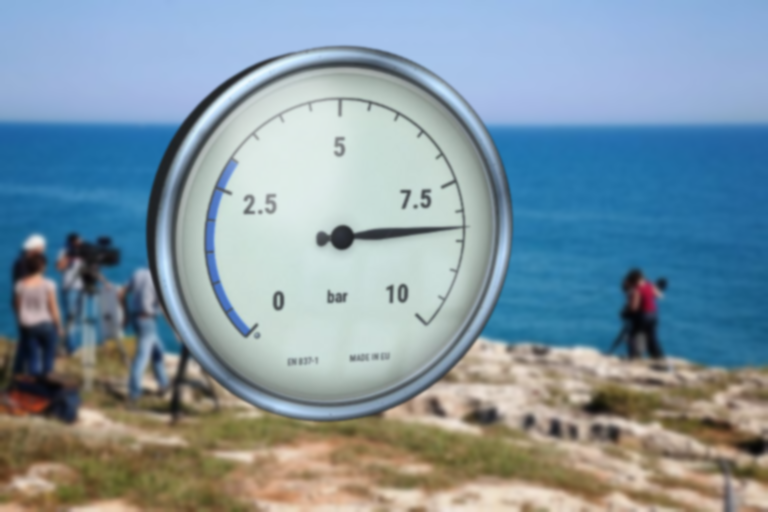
bar 8.25
